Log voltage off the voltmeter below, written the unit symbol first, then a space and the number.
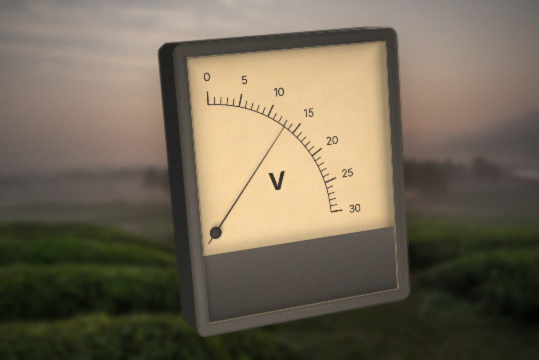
V 13
